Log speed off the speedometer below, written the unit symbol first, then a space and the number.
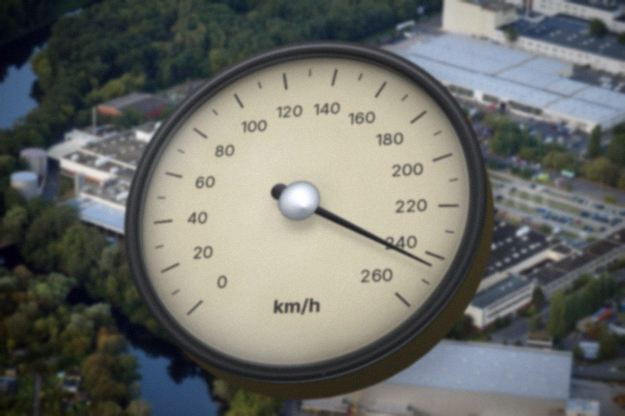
km/h 245
